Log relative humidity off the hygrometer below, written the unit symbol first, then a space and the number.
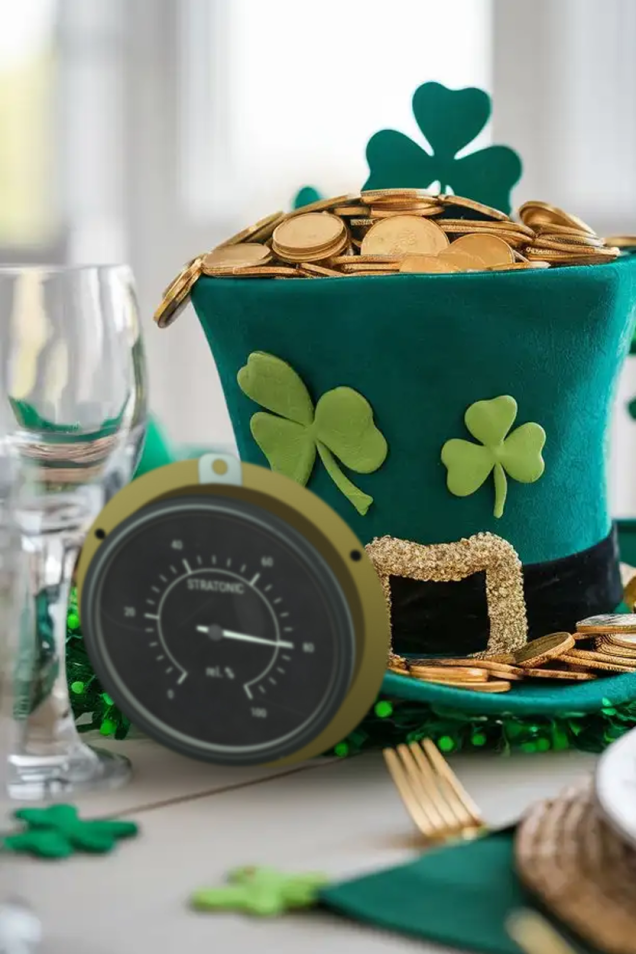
% 80
